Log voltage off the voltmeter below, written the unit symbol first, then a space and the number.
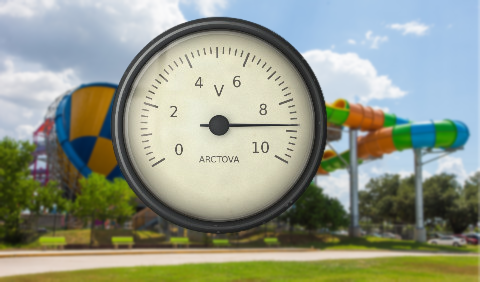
V 8.8
